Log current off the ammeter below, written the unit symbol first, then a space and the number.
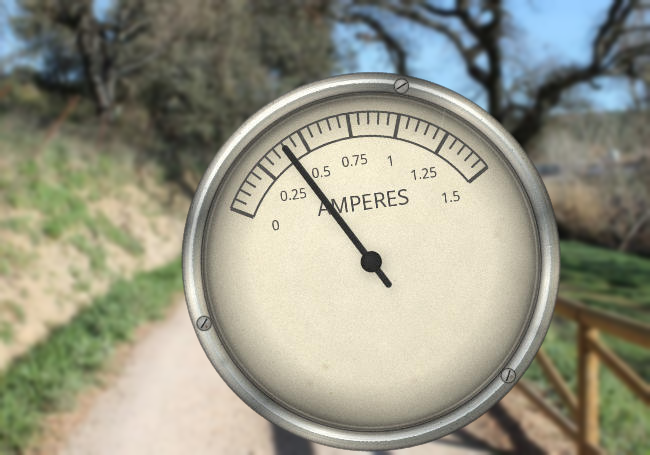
A 0.4
